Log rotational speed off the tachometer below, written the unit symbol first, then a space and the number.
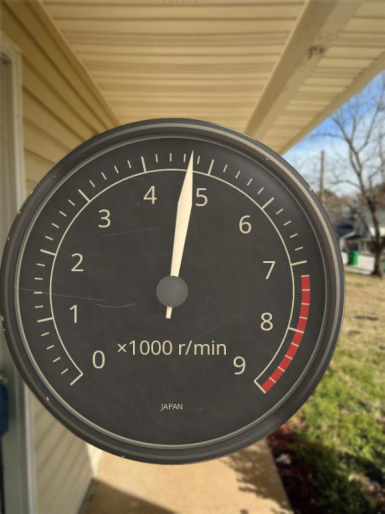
rpm 4700
